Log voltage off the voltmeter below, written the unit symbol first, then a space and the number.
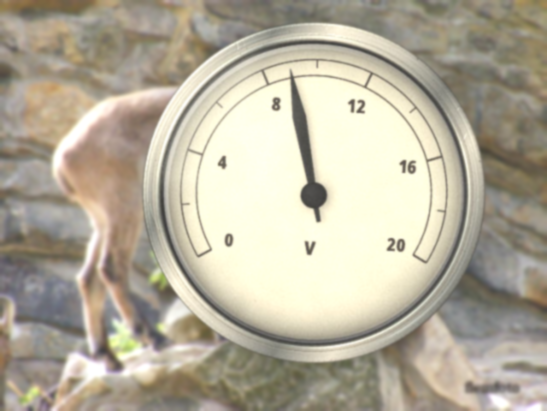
V 9
